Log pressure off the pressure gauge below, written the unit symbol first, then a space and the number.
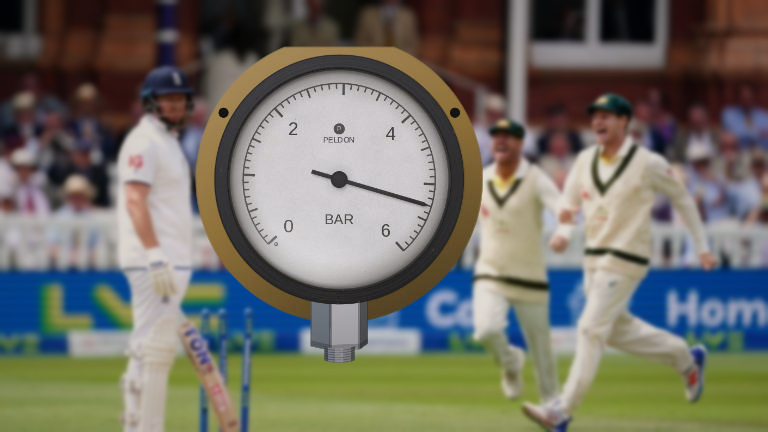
bar 5.3
